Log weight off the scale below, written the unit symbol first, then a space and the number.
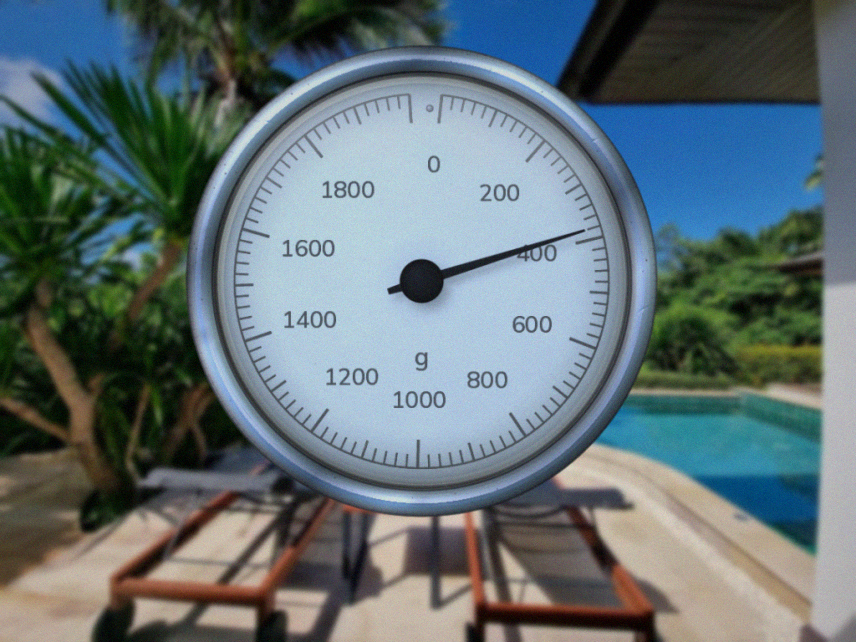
g 380
